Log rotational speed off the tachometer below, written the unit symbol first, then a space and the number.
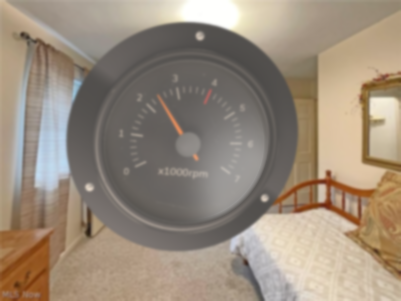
rpm 2400
